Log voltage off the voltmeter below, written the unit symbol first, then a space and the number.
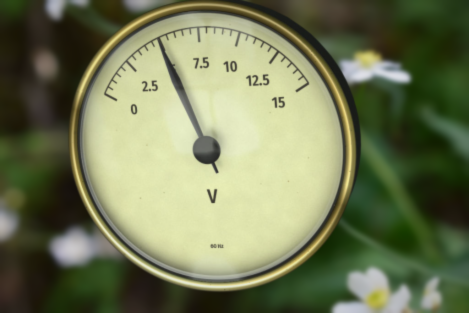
V 5
